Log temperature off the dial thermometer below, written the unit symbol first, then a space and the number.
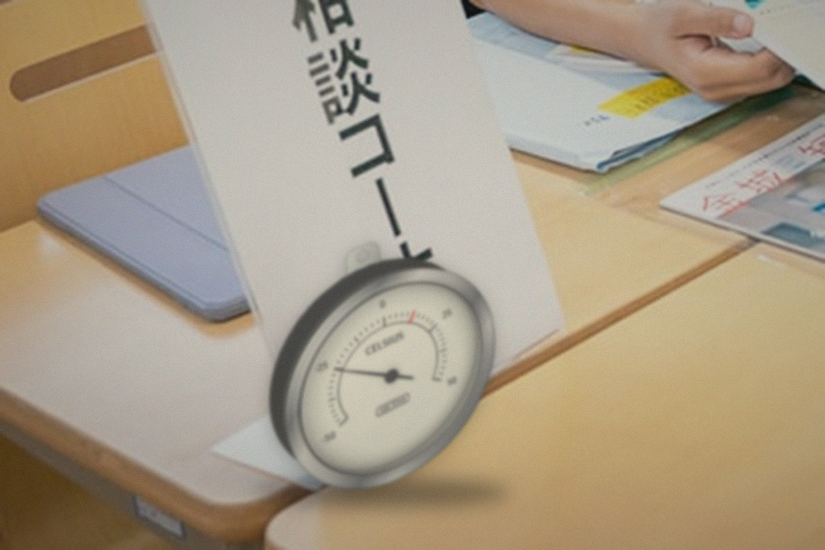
°C -25
